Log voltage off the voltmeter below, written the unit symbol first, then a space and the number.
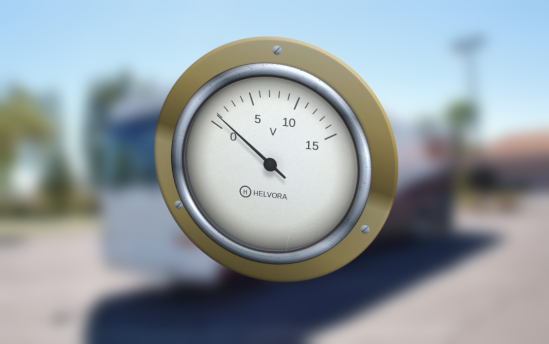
V 1
